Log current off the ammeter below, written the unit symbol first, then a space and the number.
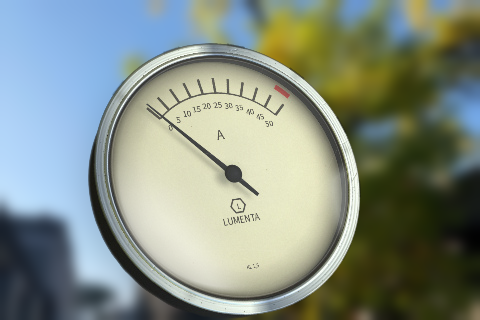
A 0
